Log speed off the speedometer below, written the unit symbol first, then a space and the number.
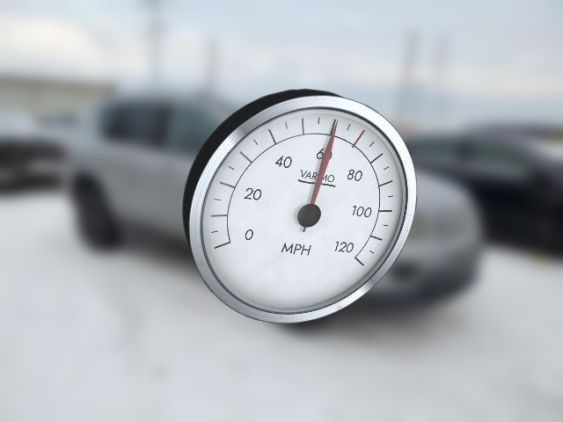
mph 60
